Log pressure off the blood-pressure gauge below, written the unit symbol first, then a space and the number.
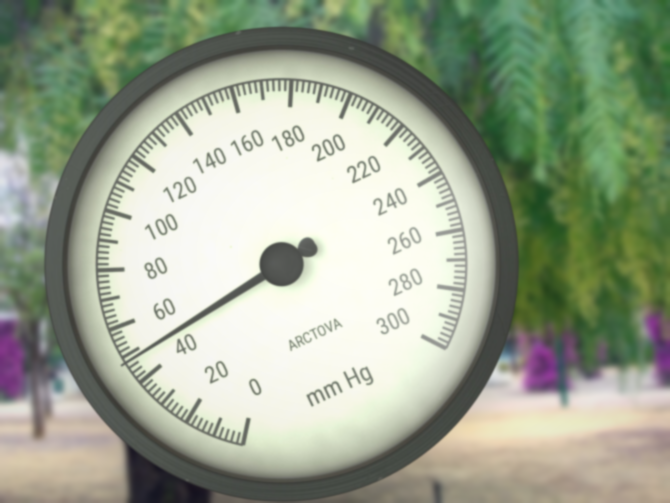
mmHg 48
